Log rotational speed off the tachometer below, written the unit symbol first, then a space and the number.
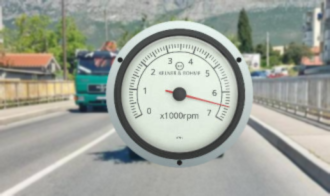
rpm 6500
